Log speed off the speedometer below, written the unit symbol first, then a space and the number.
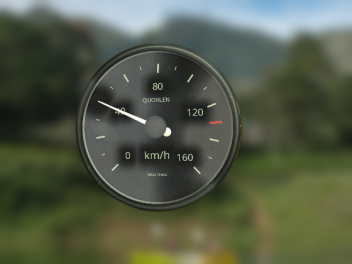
km/h 40
